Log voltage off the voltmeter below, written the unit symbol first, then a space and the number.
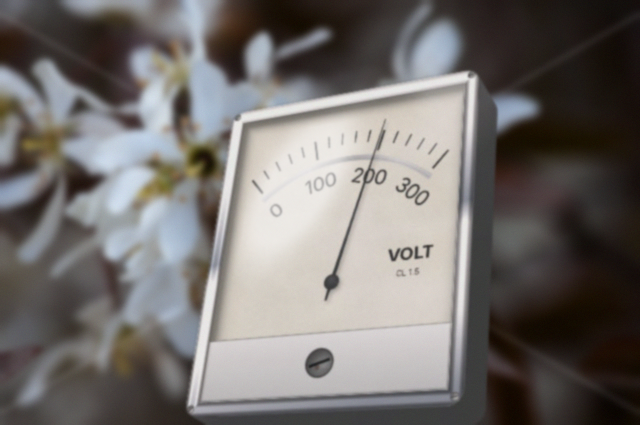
V 200
